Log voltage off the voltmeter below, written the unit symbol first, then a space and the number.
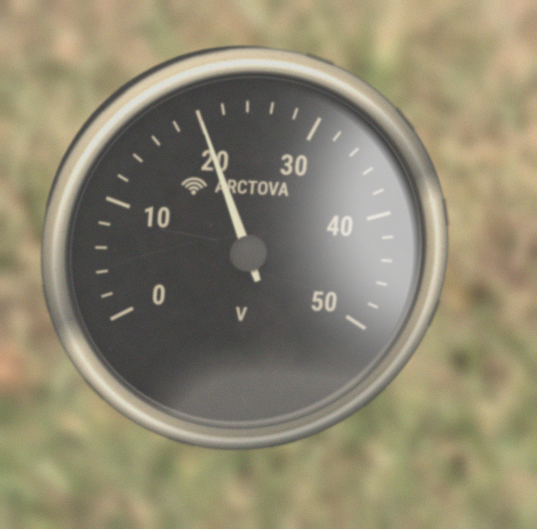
V 20
